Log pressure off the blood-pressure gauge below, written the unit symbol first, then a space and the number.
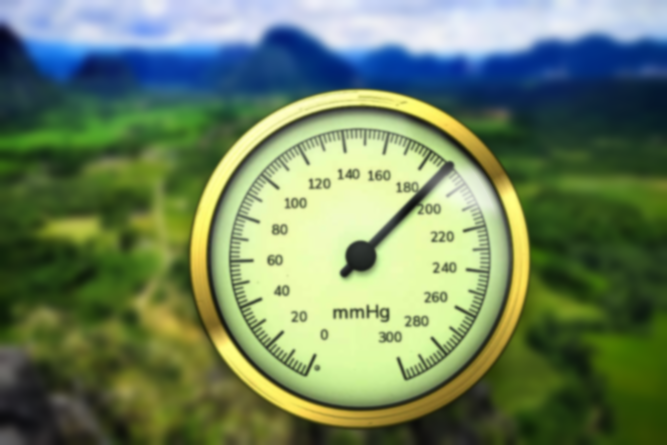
mmHg 190
